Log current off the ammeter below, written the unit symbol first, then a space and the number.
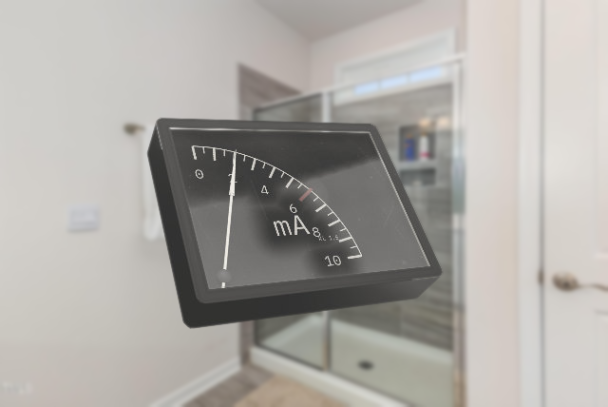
mA 2
